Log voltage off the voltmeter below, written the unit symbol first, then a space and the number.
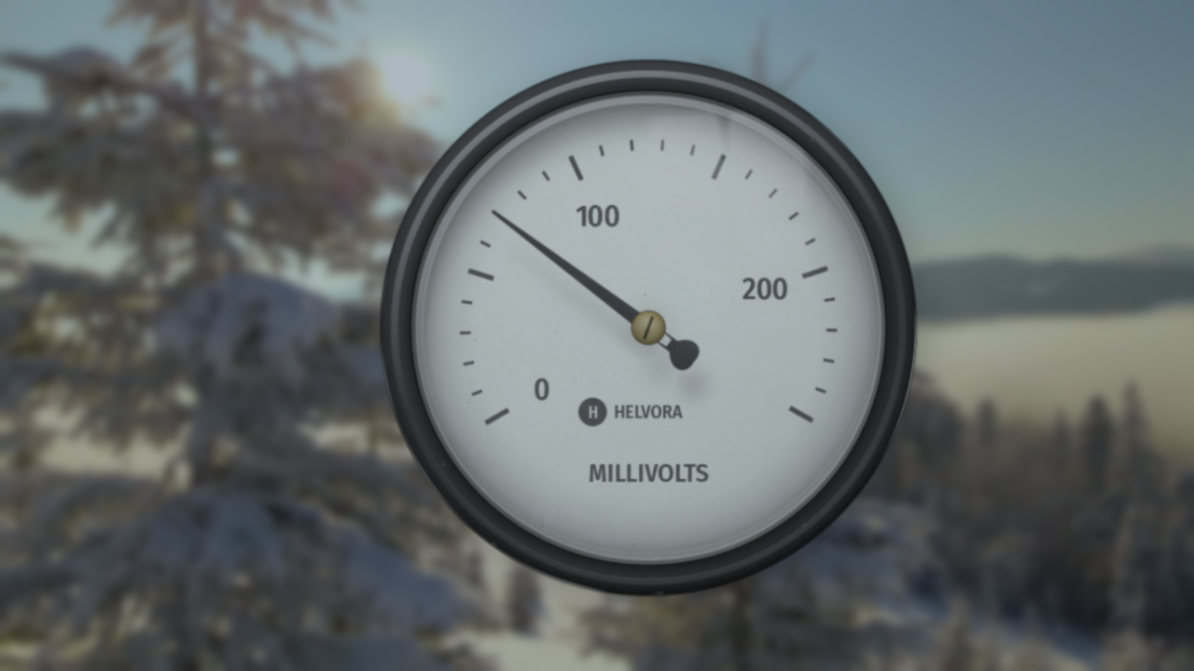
mV 70
